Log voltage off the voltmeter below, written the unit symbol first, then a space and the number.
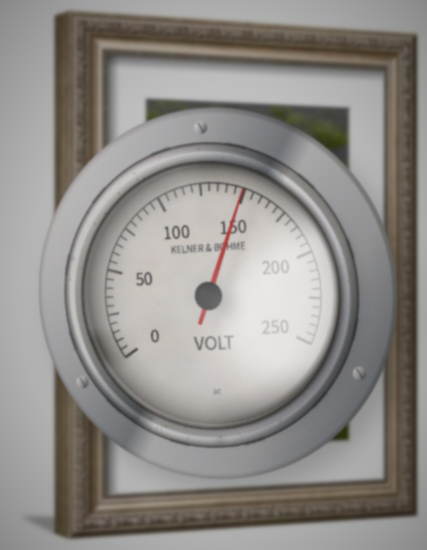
V 150
